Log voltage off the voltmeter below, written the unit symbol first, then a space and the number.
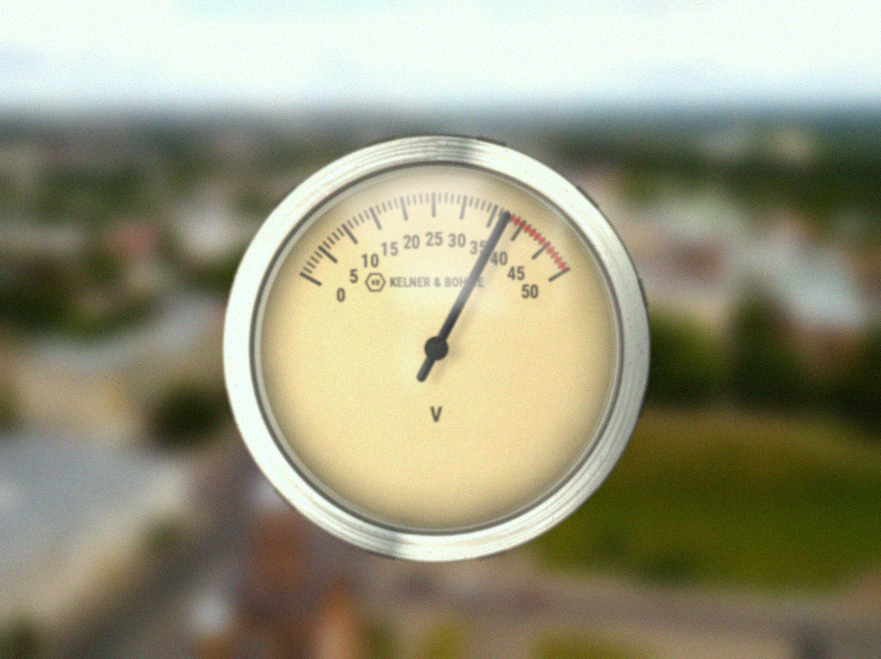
V 37
